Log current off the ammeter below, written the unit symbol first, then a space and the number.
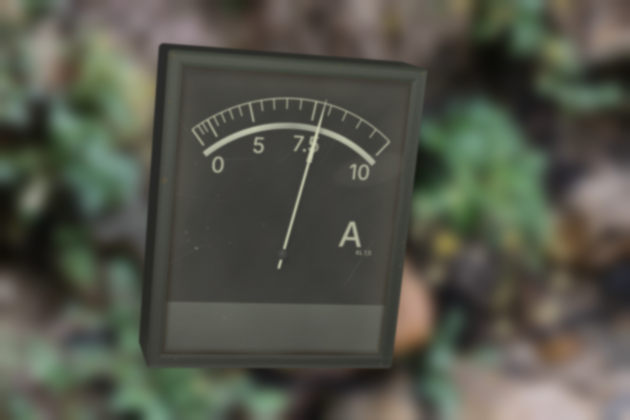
A 7.75
